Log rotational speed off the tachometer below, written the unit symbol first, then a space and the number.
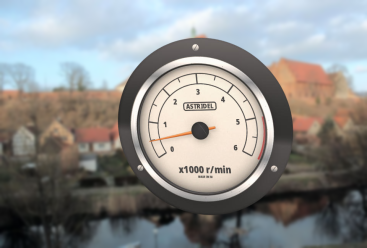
rpm 500
